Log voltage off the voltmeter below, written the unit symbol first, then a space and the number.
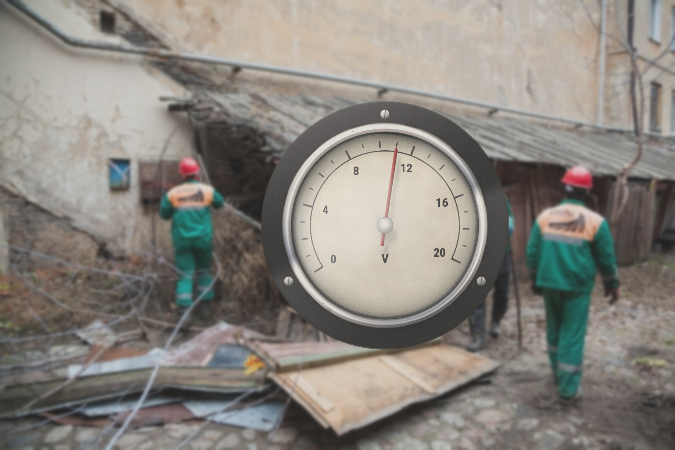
V 11
